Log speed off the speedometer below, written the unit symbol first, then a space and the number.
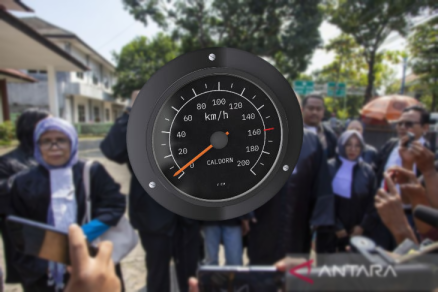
km/h 5
